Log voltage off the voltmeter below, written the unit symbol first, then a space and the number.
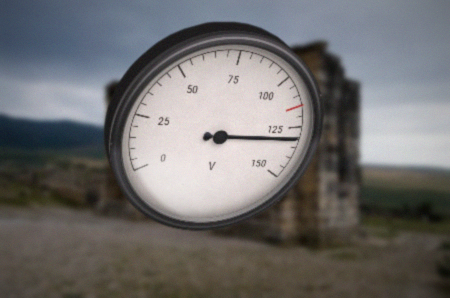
V 130
